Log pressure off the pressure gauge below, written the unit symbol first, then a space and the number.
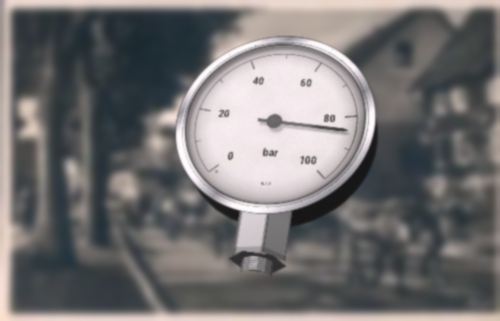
bar 85
